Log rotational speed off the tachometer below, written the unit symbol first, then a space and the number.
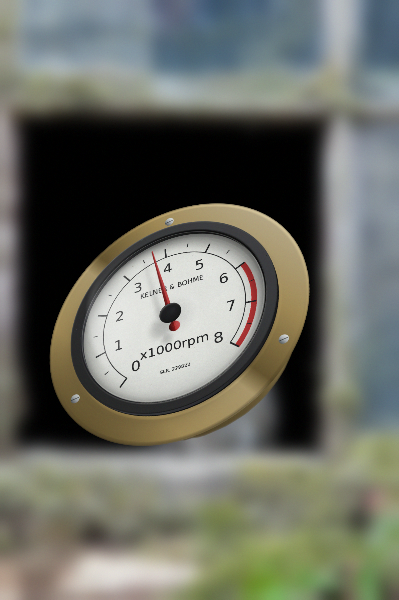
rpm 3750
